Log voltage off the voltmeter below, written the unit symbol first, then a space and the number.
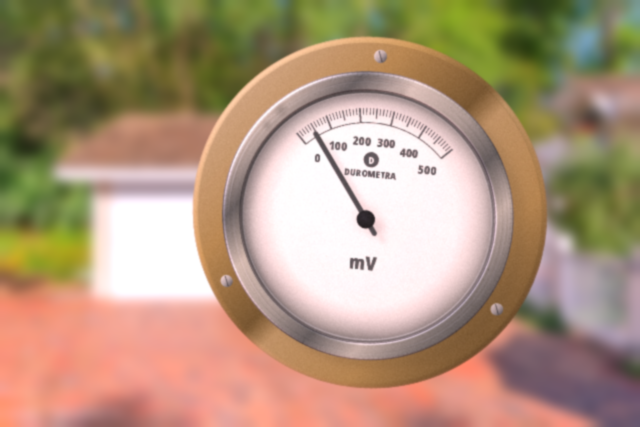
mV 50
